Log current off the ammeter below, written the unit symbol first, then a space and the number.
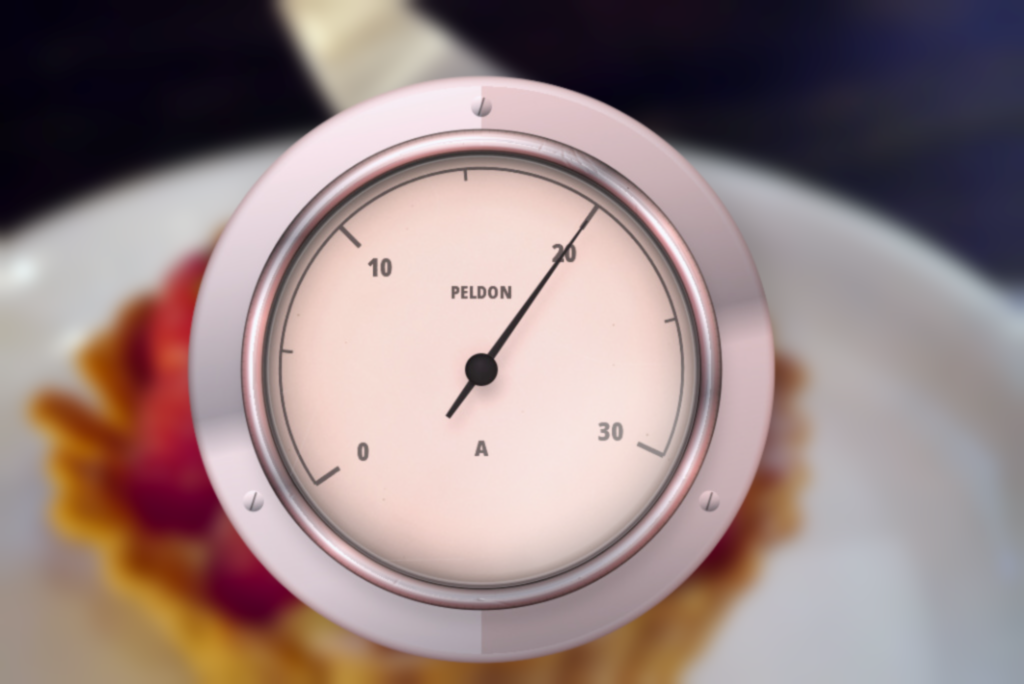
A 20
